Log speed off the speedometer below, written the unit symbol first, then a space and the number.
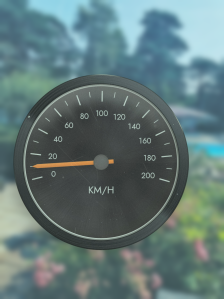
km/h 10
